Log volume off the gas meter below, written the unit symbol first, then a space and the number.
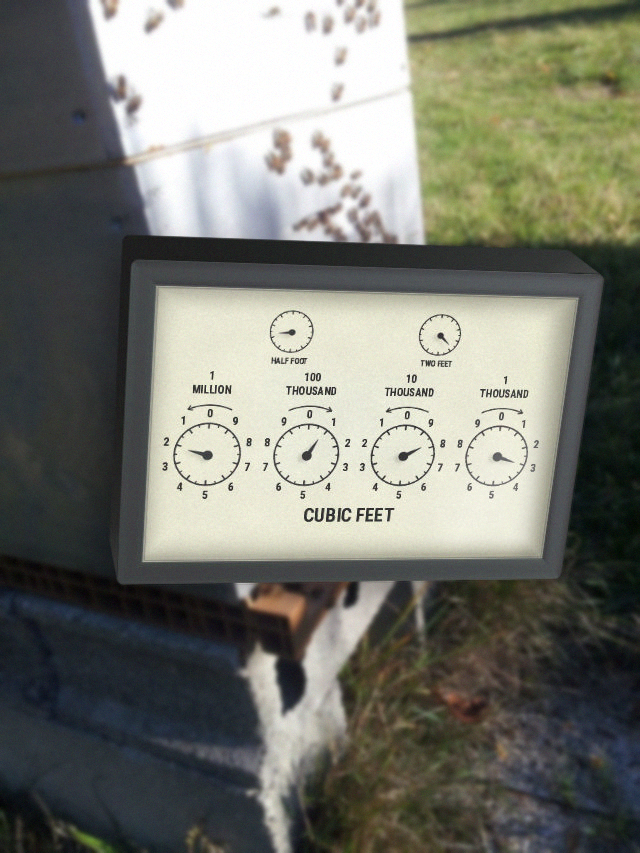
ft³ 208300
